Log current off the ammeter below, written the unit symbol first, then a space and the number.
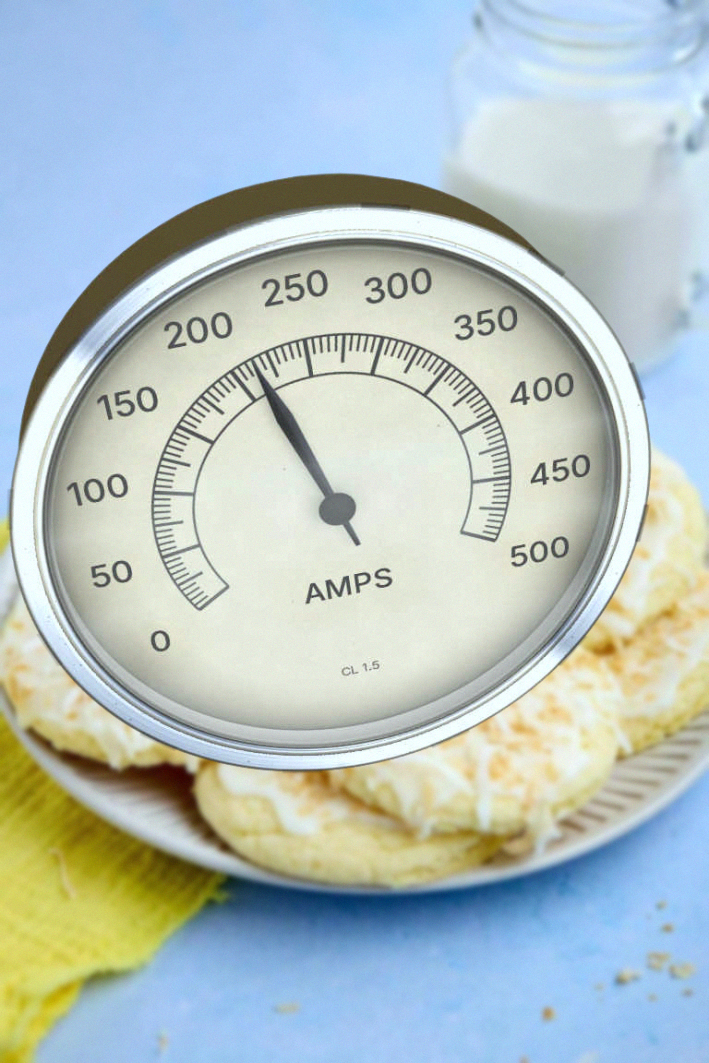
A 215
